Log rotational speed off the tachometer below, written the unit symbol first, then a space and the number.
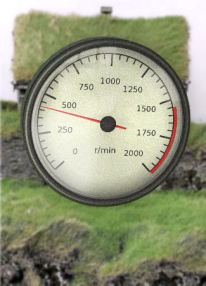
rpm 425
